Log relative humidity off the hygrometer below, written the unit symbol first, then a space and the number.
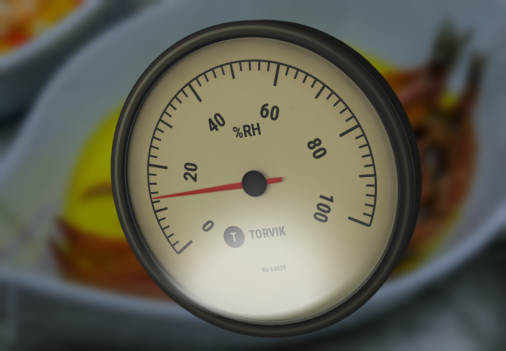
% 13
